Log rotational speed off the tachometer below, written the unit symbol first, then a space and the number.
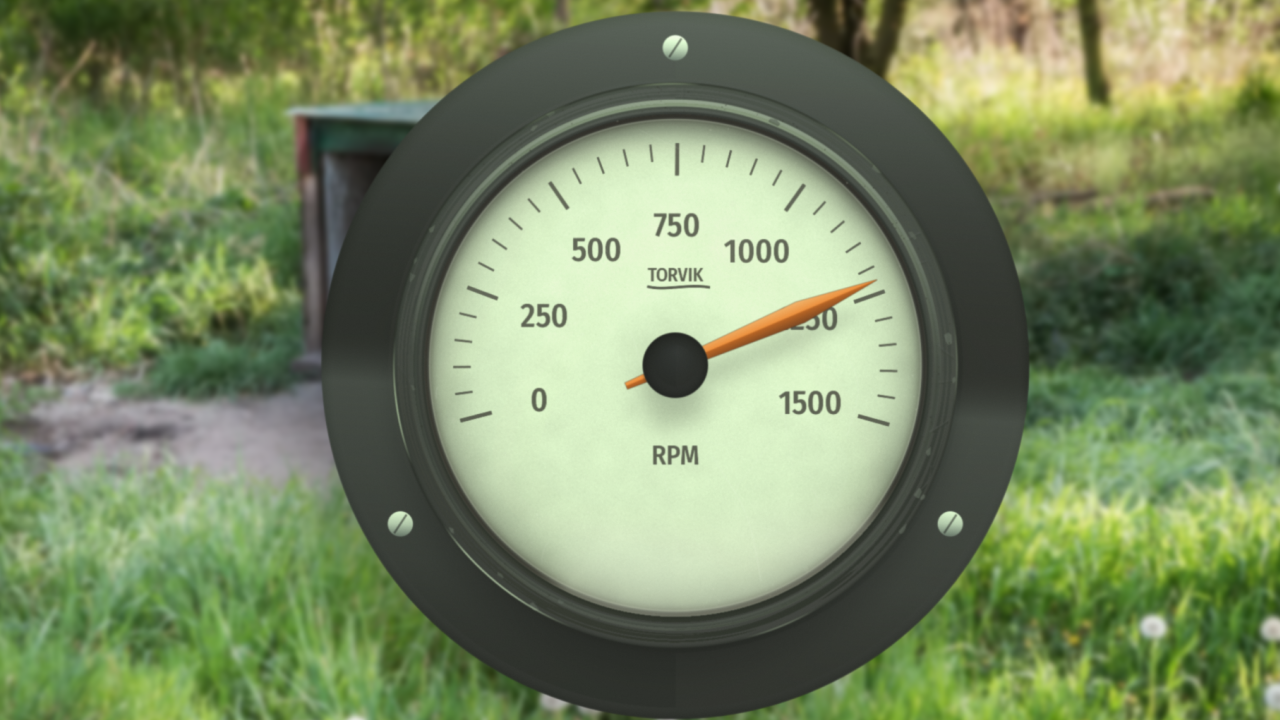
rpm 1225
